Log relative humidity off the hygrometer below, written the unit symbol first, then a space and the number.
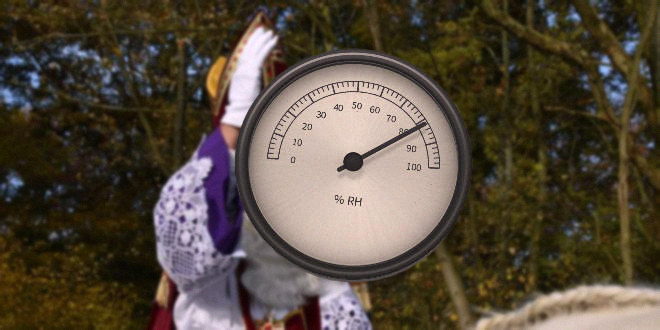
% 82
